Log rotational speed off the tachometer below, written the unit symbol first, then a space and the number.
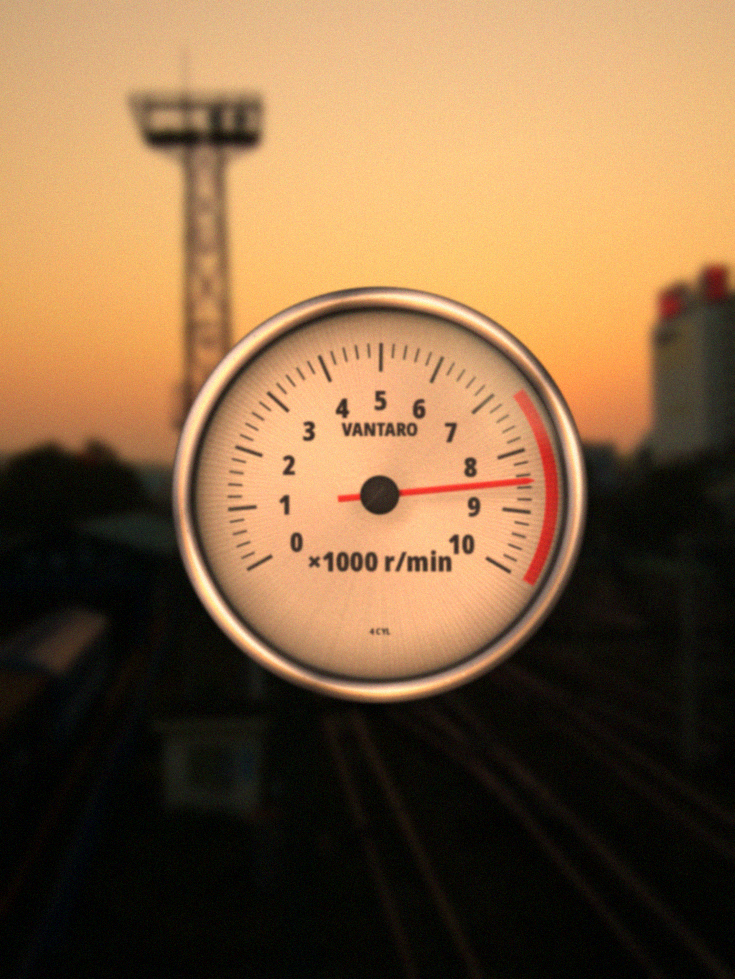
rpm 8500
